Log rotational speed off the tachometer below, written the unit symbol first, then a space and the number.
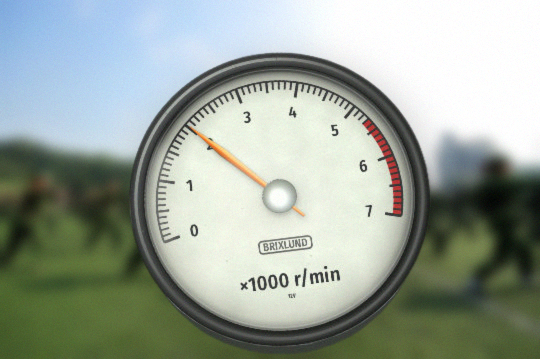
rpm 2000
